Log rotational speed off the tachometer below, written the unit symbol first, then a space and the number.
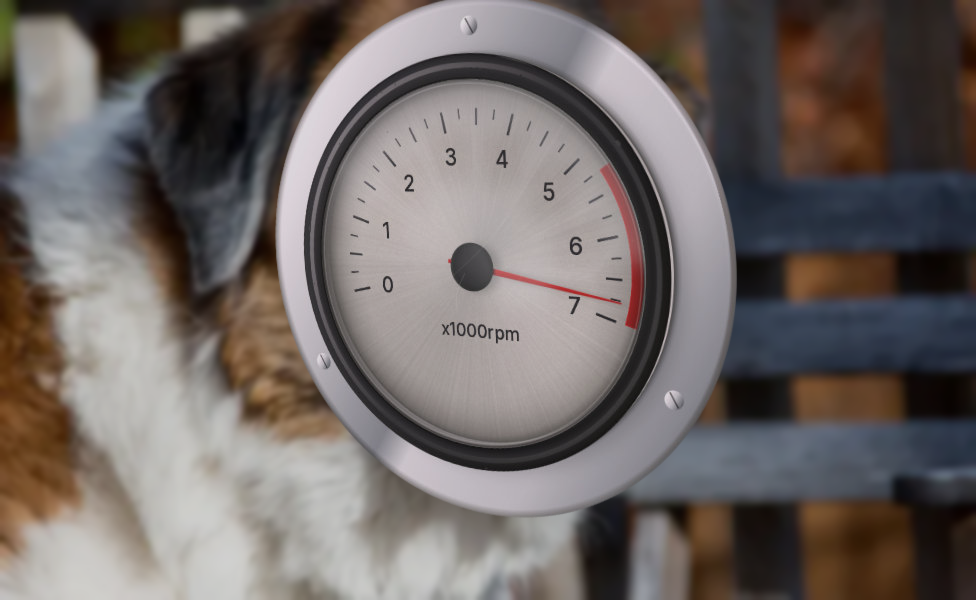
rpm 6750
